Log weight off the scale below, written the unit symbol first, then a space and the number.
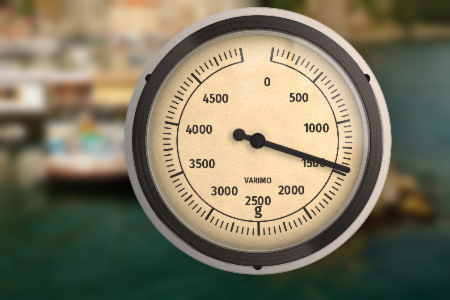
g 1450
